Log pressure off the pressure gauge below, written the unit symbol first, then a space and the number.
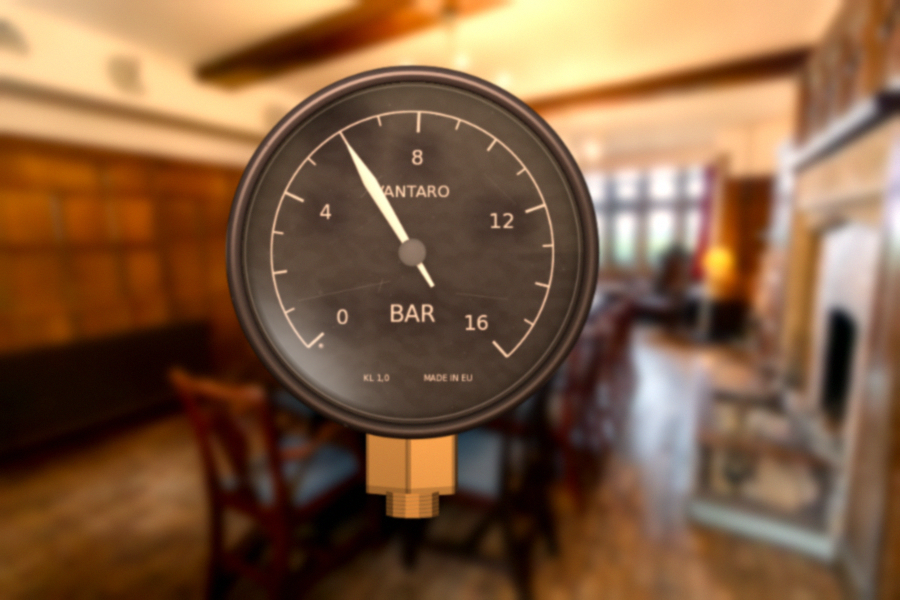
bar 6
